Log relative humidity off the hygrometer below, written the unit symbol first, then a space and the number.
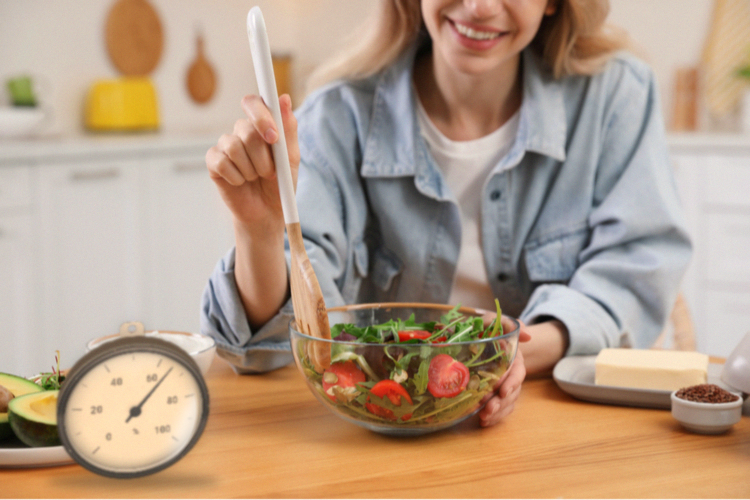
% 65
